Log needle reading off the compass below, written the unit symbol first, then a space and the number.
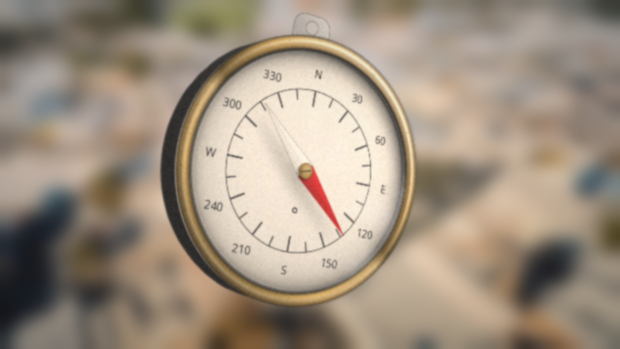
° 135
